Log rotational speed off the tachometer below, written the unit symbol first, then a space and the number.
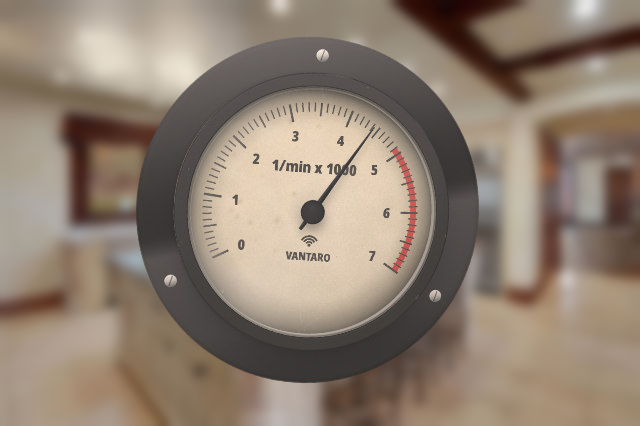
rpm 4400
